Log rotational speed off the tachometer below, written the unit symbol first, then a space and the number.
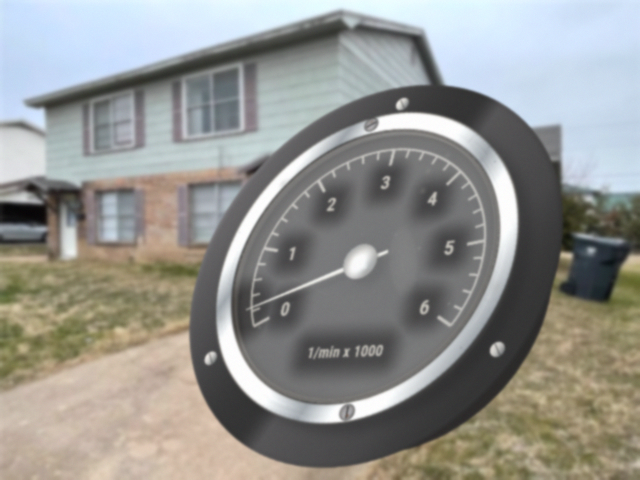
rpm 200
